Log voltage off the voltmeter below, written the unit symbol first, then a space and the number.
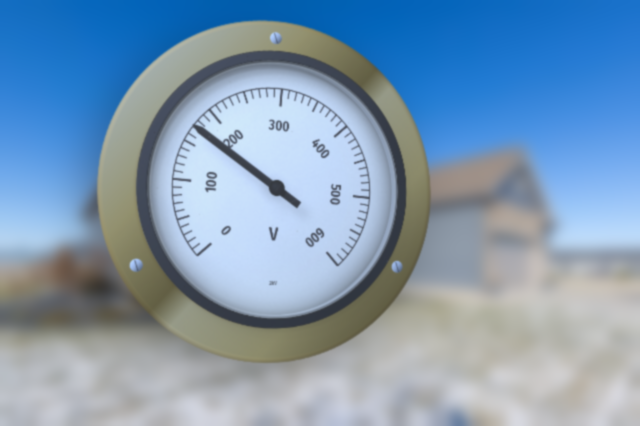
V 170
